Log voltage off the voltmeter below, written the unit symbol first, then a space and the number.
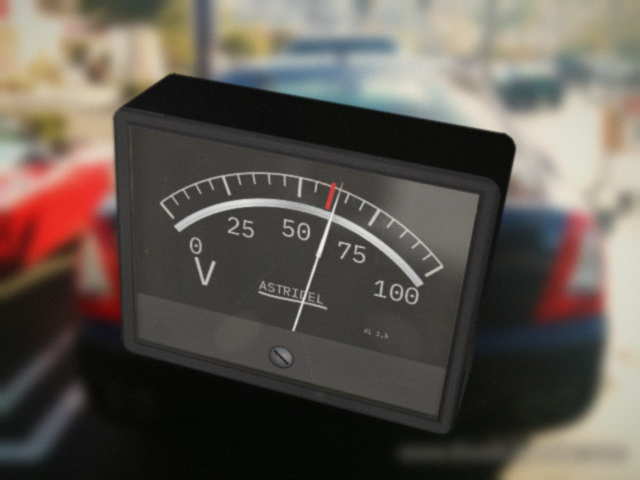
V 62.5
